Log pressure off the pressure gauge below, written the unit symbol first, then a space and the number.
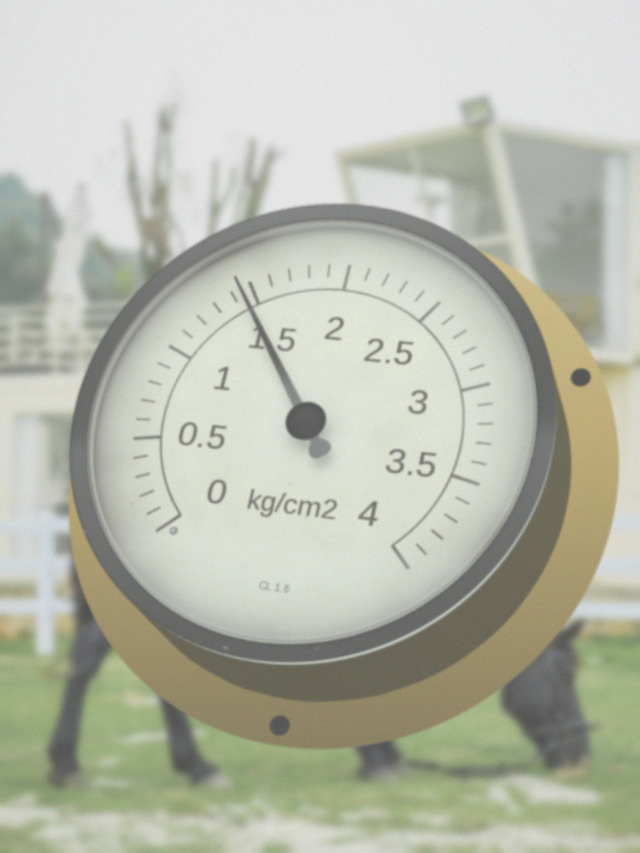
kg/cm² 1.45
